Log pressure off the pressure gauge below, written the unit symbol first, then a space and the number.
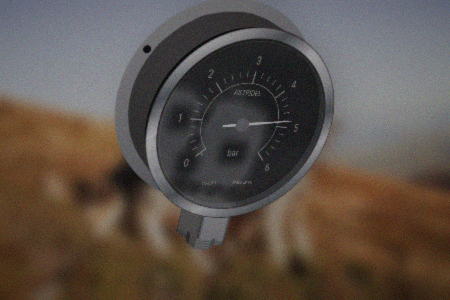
bar 4.8
